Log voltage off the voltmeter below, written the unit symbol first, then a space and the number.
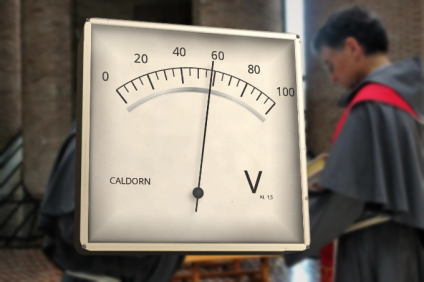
V 57.5
